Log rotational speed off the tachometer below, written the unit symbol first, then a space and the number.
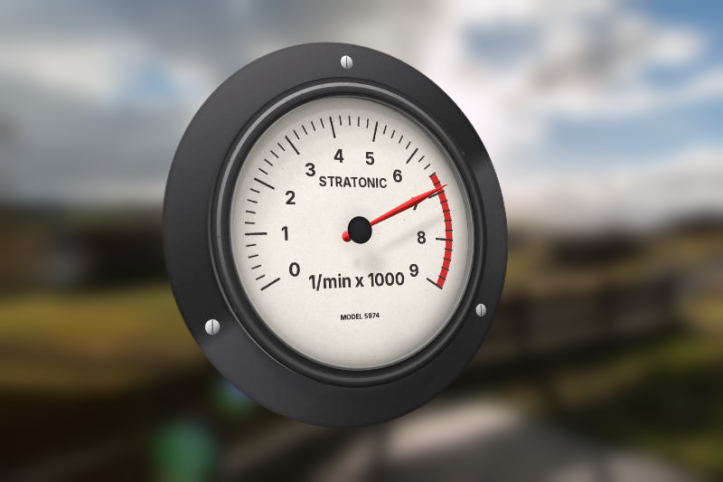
rpm 6900
